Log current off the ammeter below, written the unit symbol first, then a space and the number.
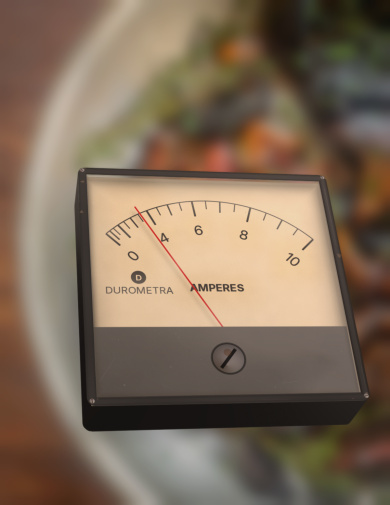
A 3.5
